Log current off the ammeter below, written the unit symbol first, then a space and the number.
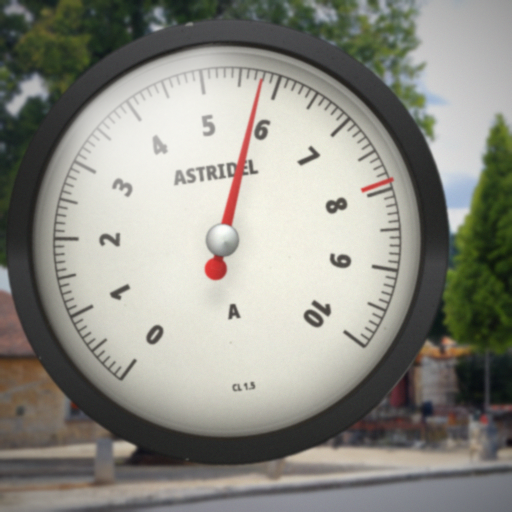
A 5.8
